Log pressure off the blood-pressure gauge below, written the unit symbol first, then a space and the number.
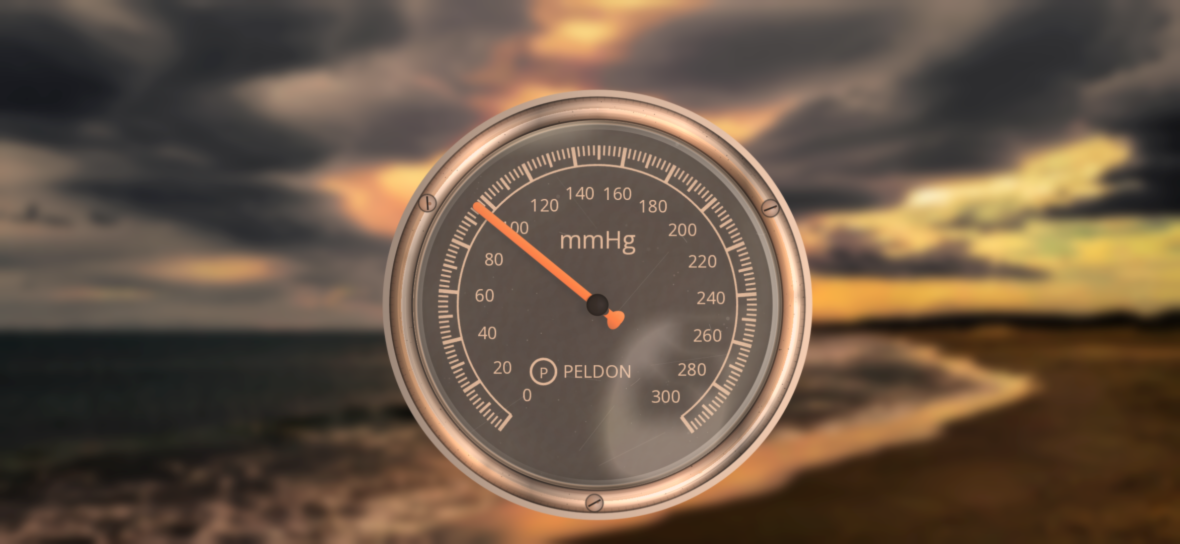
mmHg 96
